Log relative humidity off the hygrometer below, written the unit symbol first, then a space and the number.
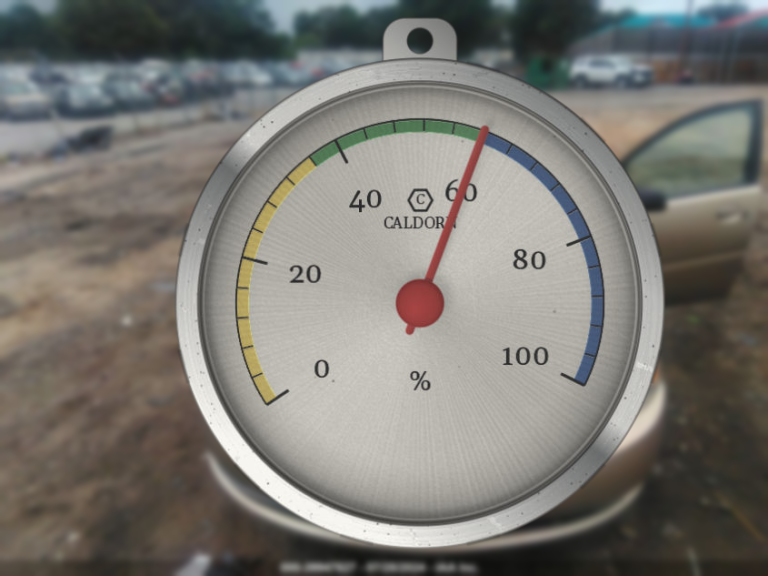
% 60
